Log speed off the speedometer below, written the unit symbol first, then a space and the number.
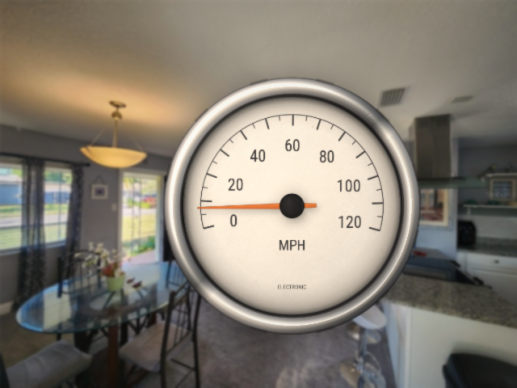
mph 7.5
